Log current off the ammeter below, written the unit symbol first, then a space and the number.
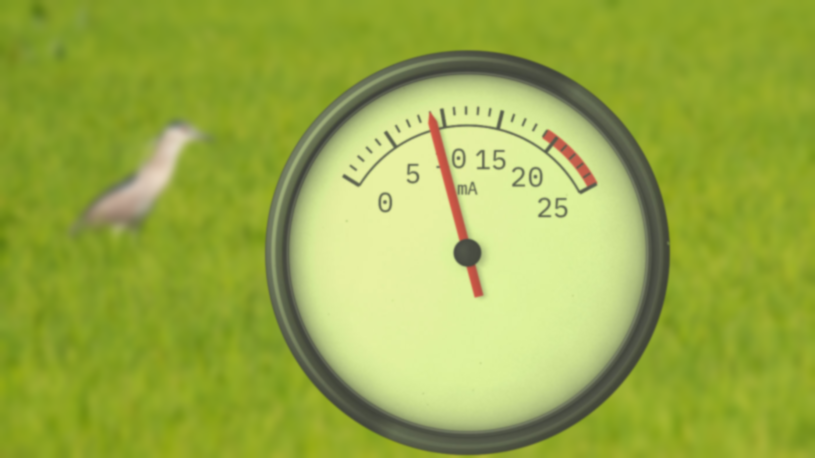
mA 9
